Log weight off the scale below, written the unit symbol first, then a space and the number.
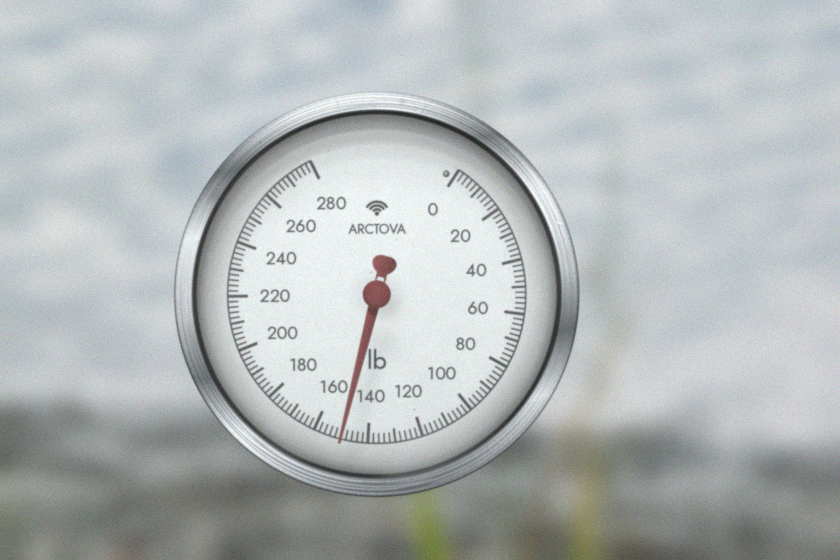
lb 150
